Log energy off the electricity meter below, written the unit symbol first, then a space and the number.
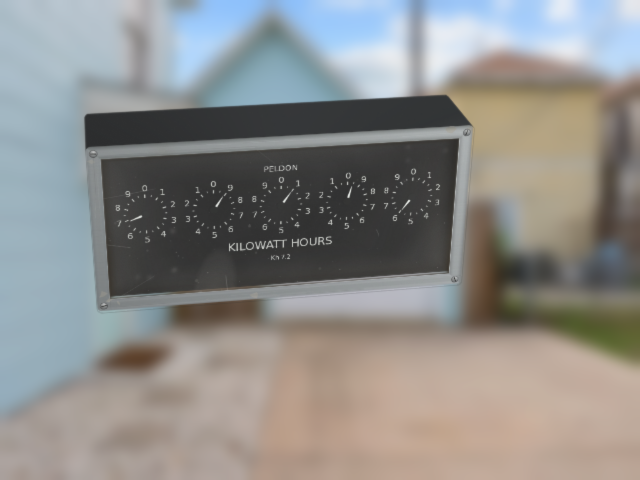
kWh 69096
